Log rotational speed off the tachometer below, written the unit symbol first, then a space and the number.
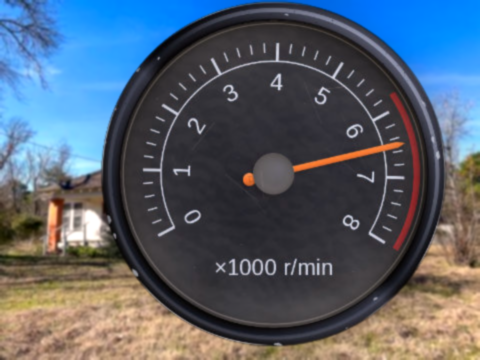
rpm 6500
